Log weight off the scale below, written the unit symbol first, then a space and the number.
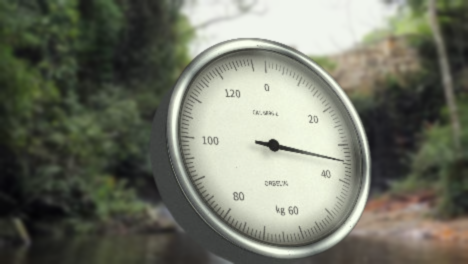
kg 35
